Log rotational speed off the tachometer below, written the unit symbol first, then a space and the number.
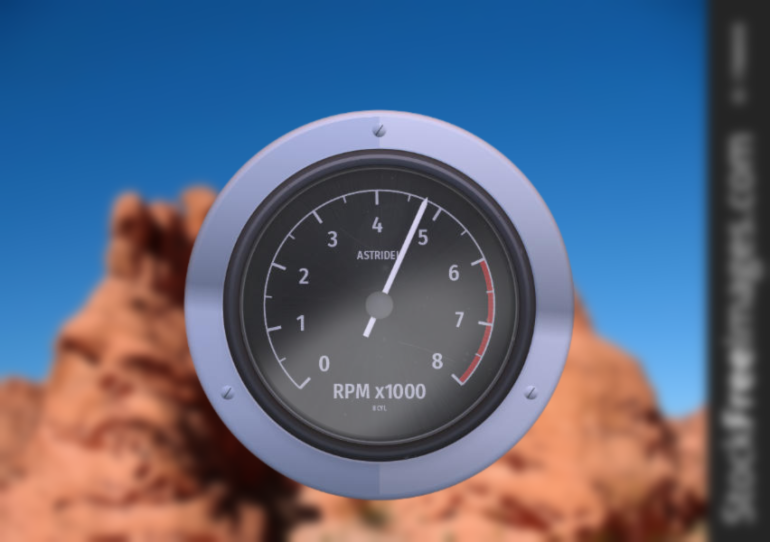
rpm 4750
